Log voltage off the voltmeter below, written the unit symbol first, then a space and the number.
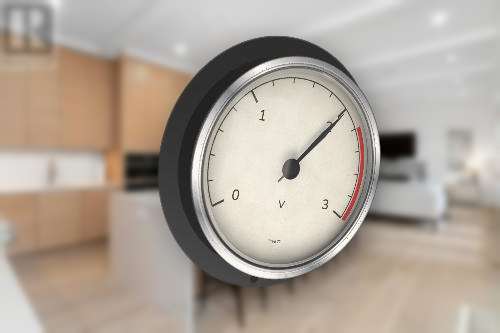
V 2
